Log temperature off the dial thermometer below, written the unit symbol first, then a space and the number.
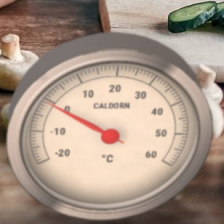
°C 0
